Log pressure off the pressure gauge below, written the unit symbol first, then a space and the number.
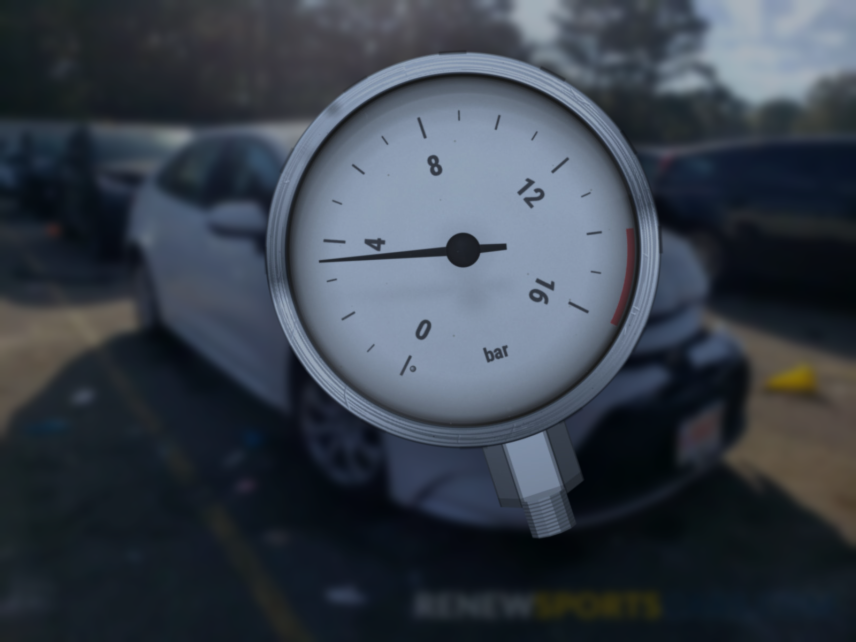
bar 3.5
